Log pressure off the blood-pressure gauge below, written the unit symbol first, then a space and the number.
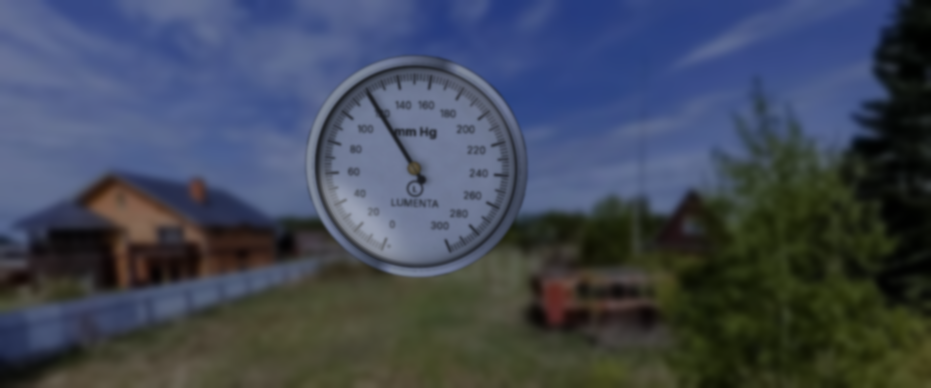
mmHg 120
